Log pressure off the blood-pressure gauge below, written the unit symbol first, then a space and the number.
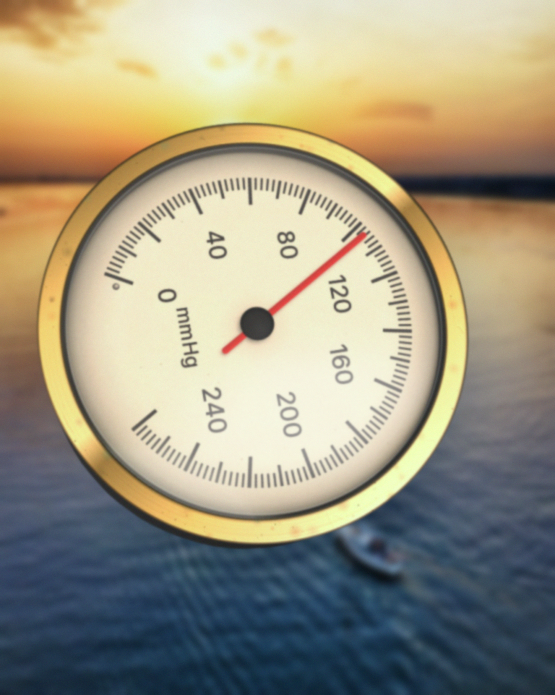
mmHg 104
